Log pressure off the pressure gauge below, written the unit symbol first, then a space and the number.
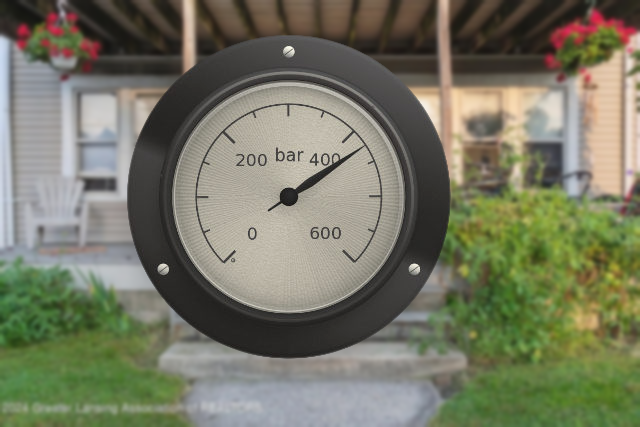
bar 425
